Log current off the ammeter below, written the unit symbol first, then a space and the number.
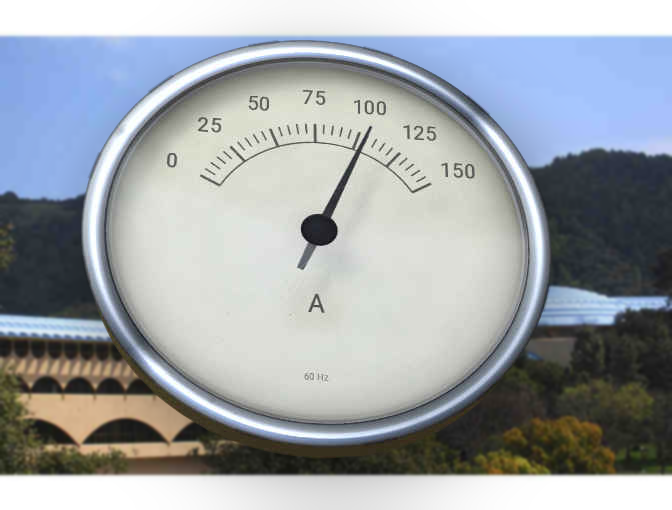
A 105
